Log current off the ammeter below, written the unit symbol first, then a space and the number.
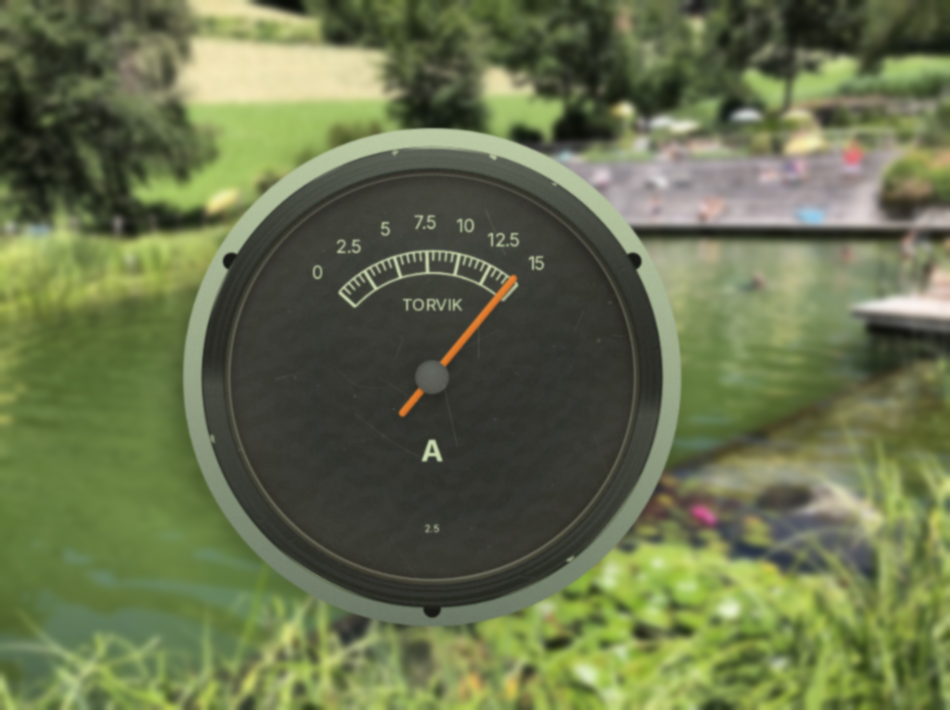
A 14.5
